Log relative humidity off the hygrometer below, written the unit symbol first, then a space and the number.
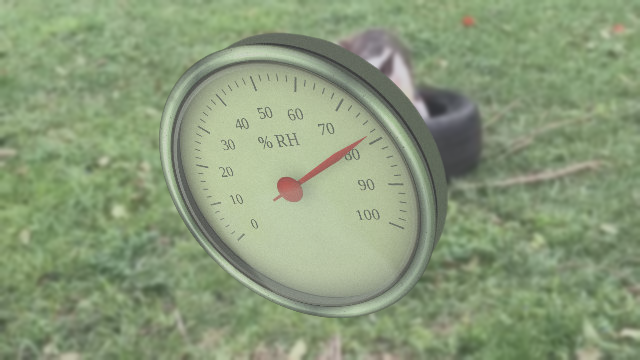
% 78
